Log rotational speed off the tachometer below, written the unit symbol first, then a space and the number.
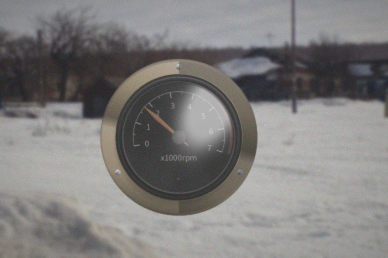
rpm 1750
